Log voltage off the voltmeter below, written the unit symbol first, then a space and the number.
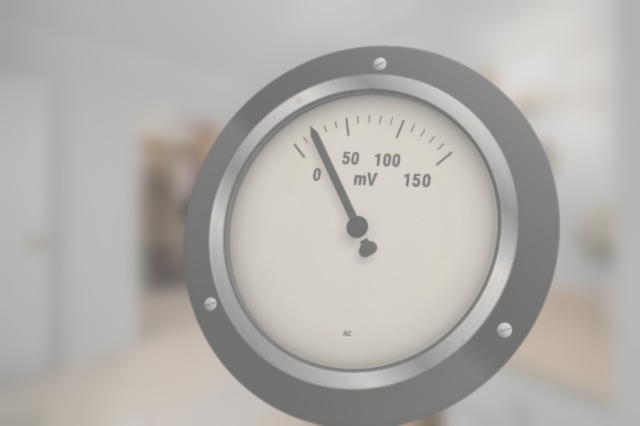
mV 20
